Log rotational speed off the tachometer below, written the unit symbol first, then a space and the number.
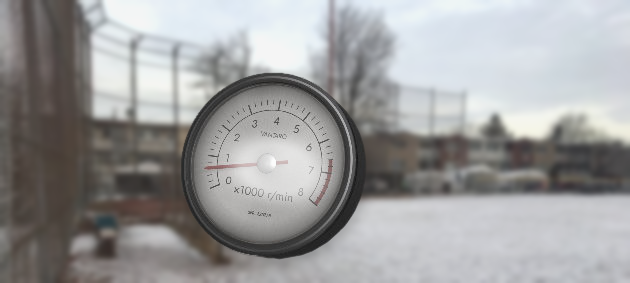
rpm 600
